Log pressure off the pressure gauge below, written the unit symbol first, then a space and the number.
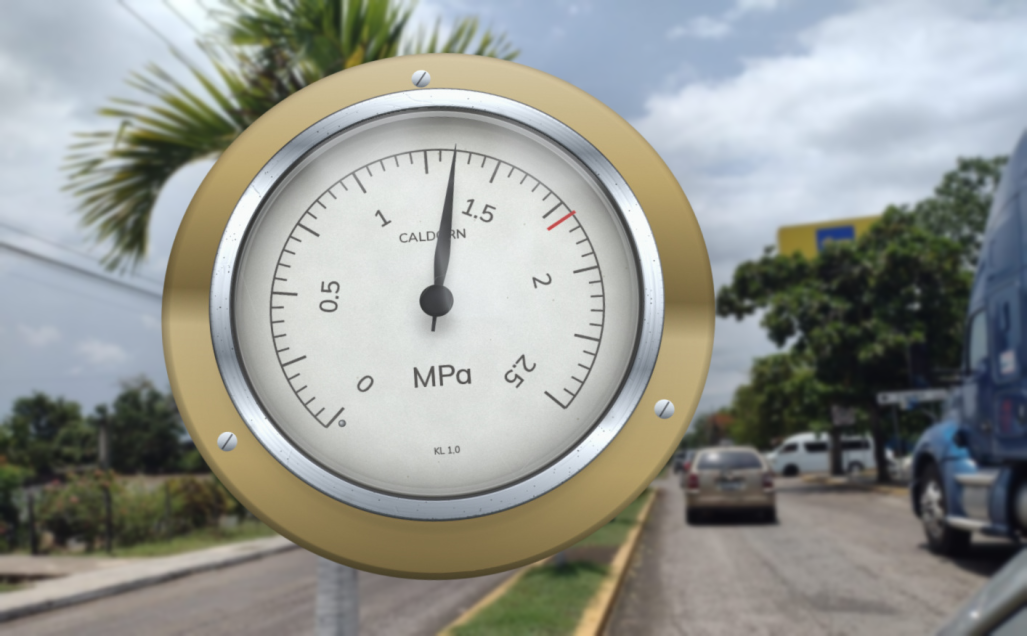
MPa 1.35
